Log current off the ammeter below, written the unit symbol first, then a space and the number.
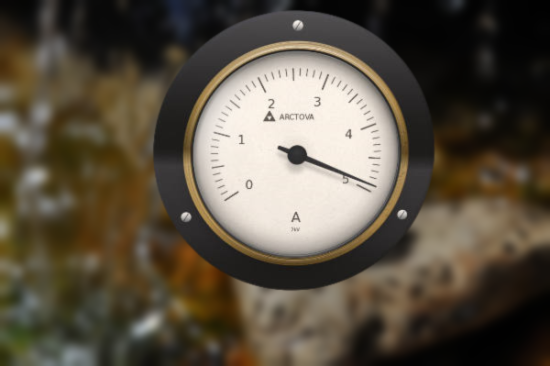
A 4.9
